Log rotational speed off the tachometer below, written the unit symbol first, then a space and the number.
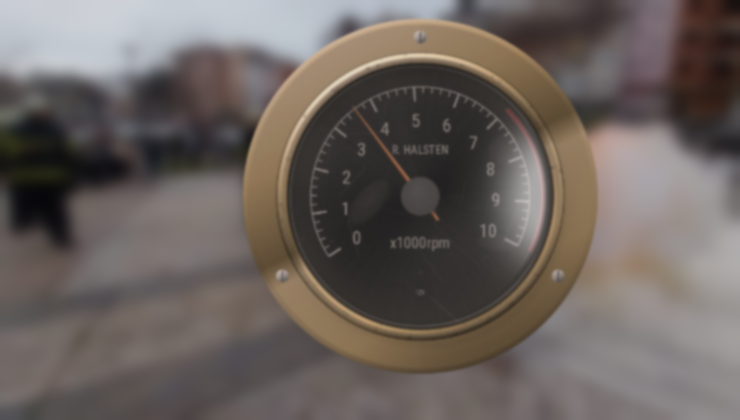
rpm 3600
